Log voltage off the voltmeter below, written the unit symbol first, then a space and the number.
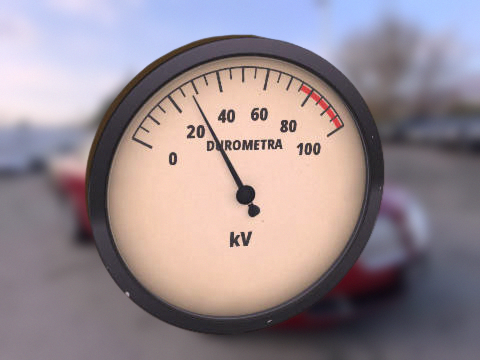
kV 27.5
